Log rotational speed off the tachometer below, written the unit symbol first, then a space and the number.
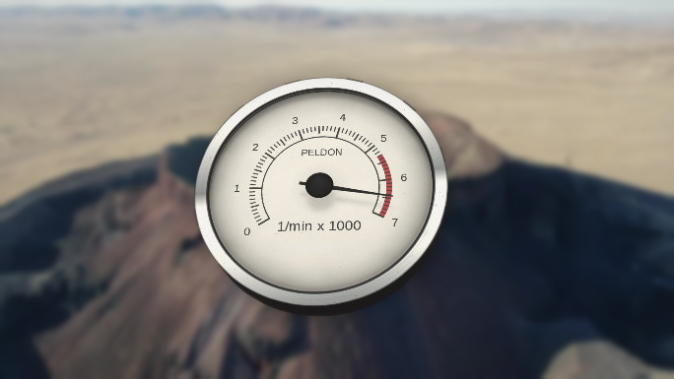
rpm 6500
